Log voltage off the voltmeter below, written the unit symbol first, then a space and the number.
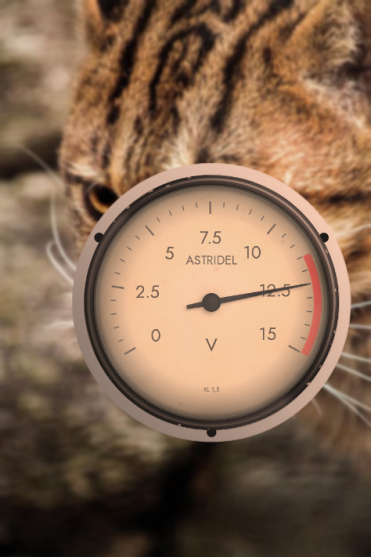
V 12.5
